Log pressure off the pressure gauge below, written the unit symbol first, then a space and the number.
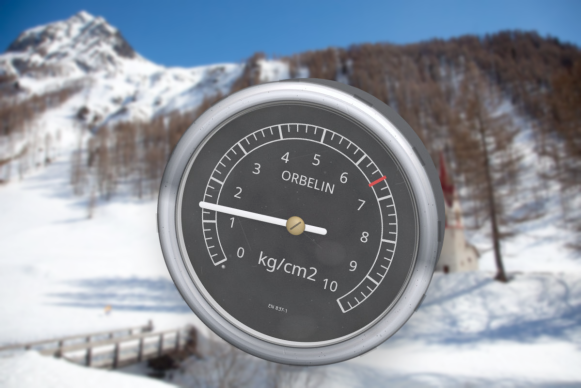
kg/cm² 1.4
